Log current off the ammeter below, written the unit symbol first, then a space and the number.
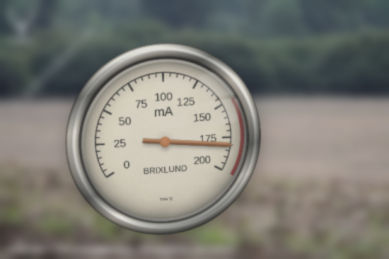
mA 180
